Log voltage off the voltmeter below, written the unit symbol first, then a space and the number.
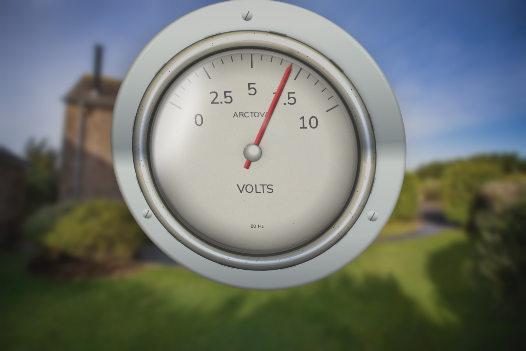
V 7
